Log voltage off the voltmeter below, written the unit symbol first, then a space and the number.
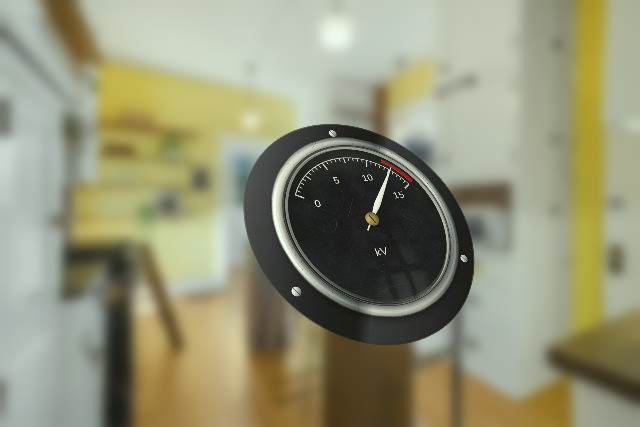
kV 12.5
